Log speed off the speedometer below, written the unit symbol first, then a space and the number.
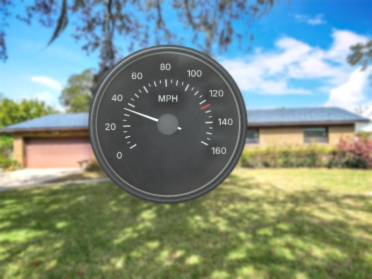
mph 35
